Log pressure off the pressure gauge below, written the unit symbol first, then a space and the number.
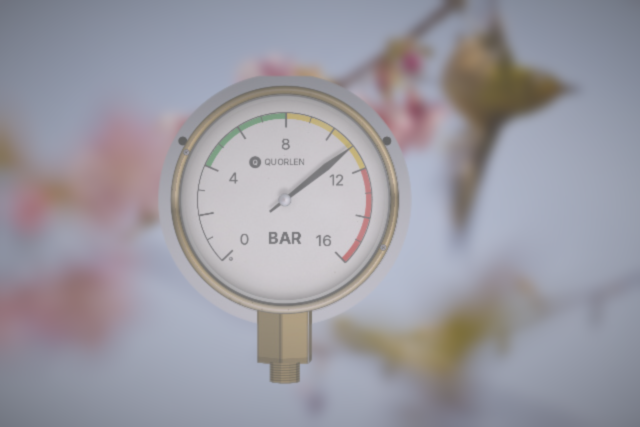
bar 11
